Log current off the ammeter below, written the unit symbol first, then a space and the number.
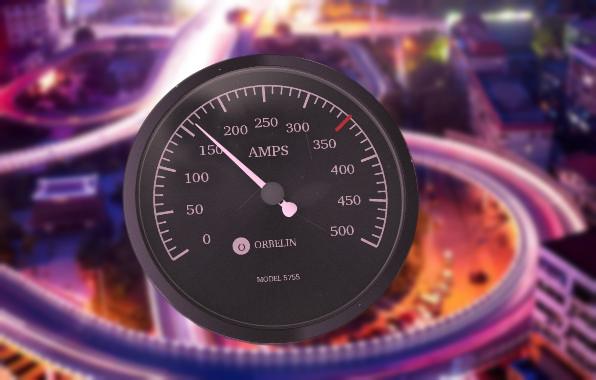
A 160
